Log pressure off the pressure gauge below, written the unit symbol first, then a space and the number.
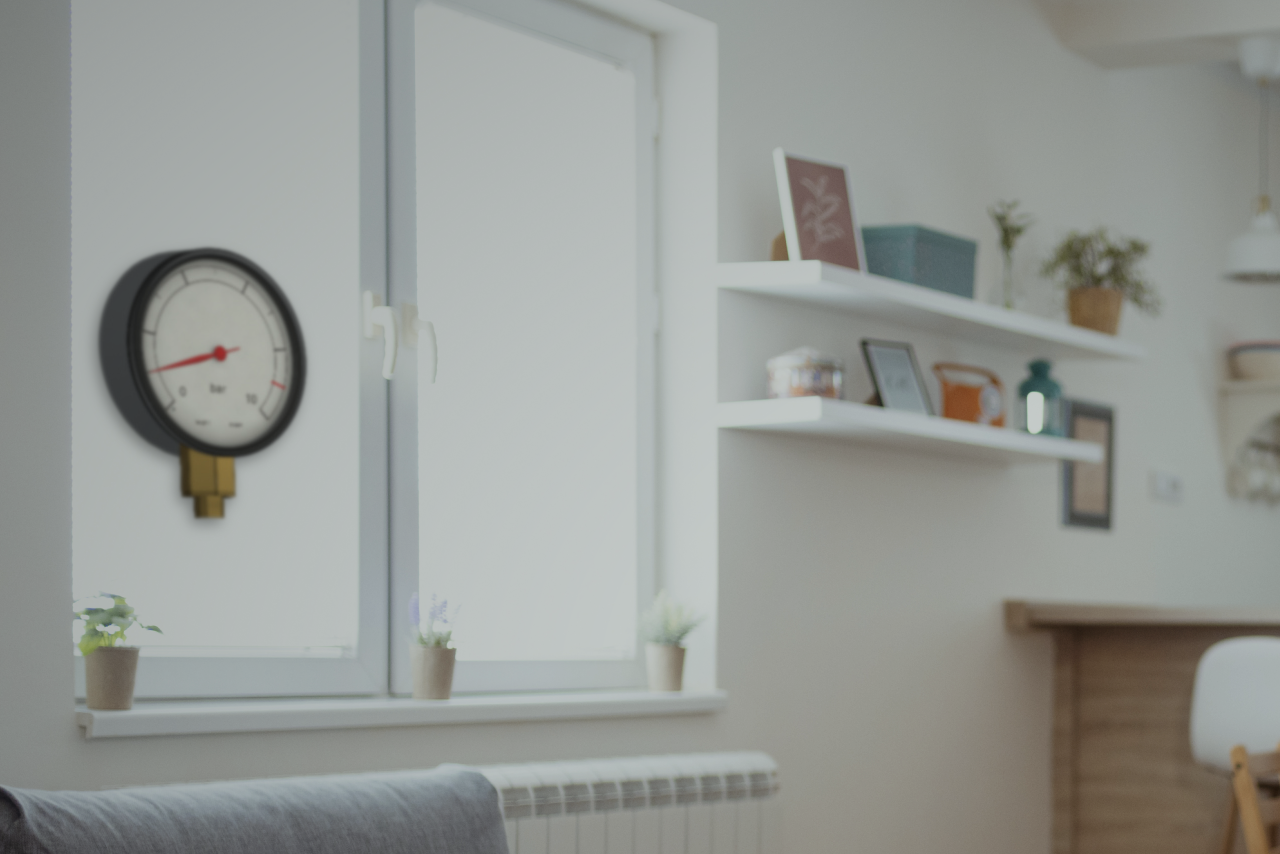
bar 1
